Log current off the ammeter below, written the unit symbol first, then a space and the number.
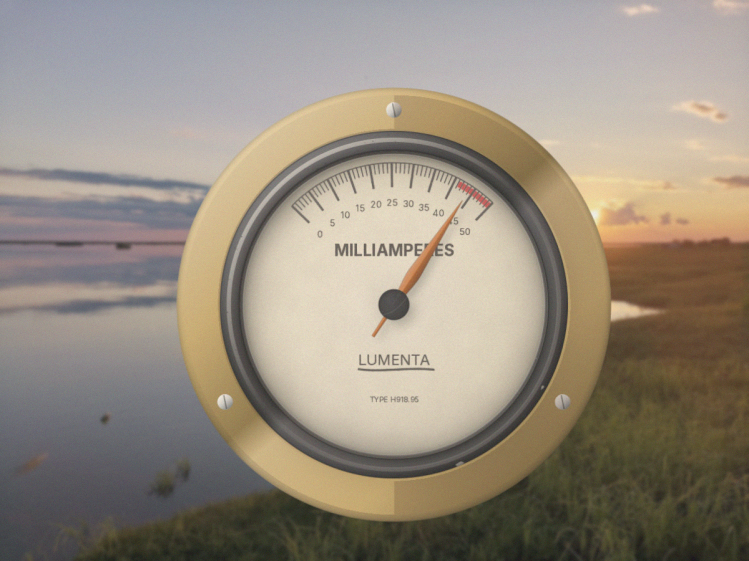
mA 44
